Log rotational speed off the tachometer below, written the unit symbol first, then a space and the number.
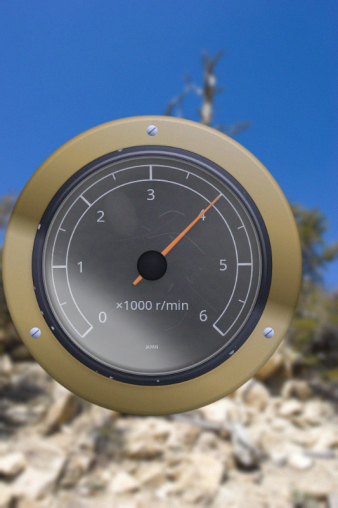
rpm 4000
